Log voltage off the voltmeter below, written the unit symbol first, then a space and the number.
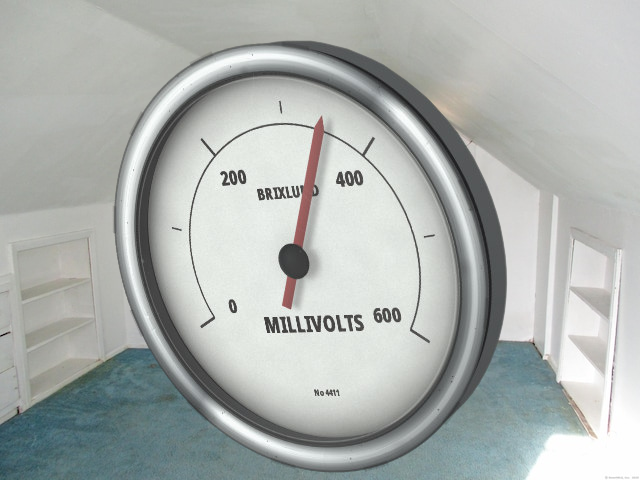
mV 350
